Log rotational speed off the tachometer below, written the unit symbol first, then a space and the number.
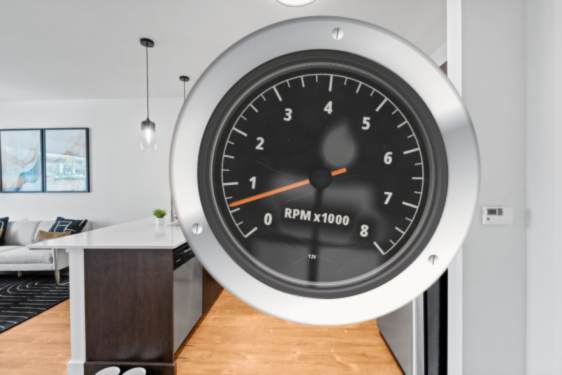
rpm 625
